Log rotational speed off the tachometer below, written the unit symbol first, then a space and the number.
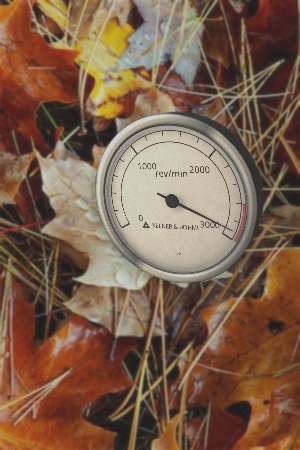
rpm 2900
